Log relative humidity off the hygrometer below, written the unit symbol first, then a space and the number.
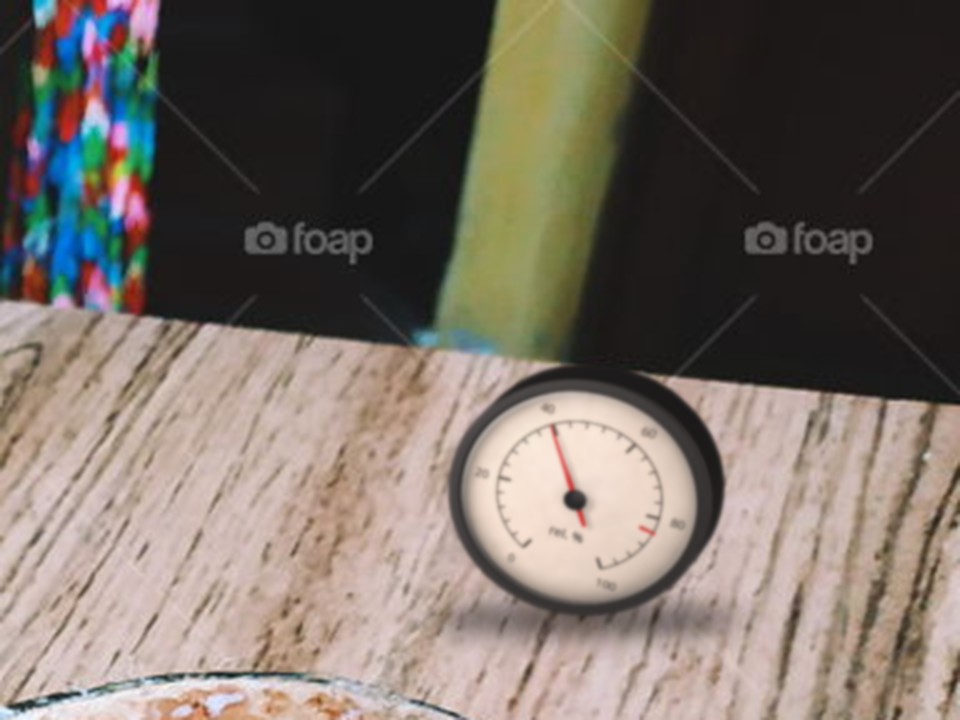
% 40
